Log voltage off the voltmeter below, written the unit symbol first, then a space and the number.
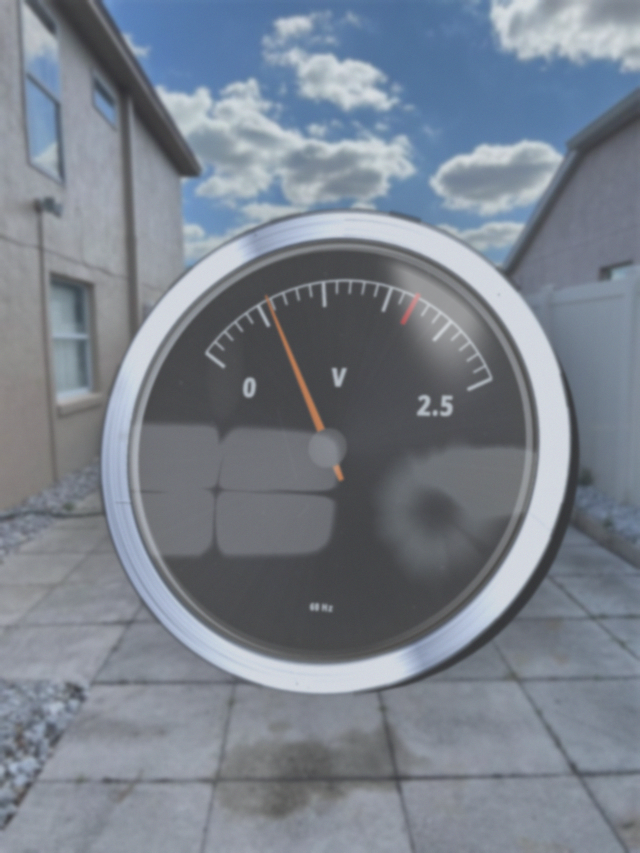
V 0.6
